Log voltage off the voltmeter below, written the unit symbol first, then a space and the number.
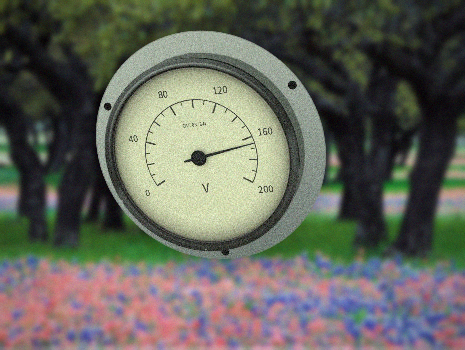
V 165
